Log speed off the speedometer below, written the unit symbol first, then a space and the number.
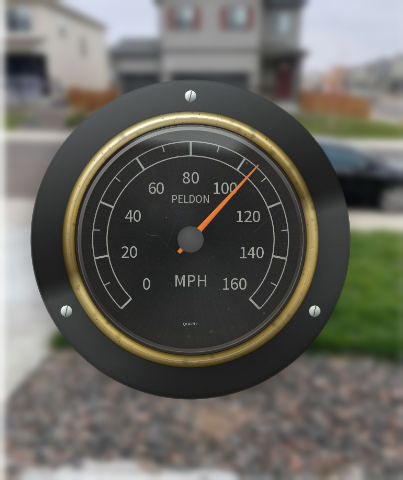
mph 105
